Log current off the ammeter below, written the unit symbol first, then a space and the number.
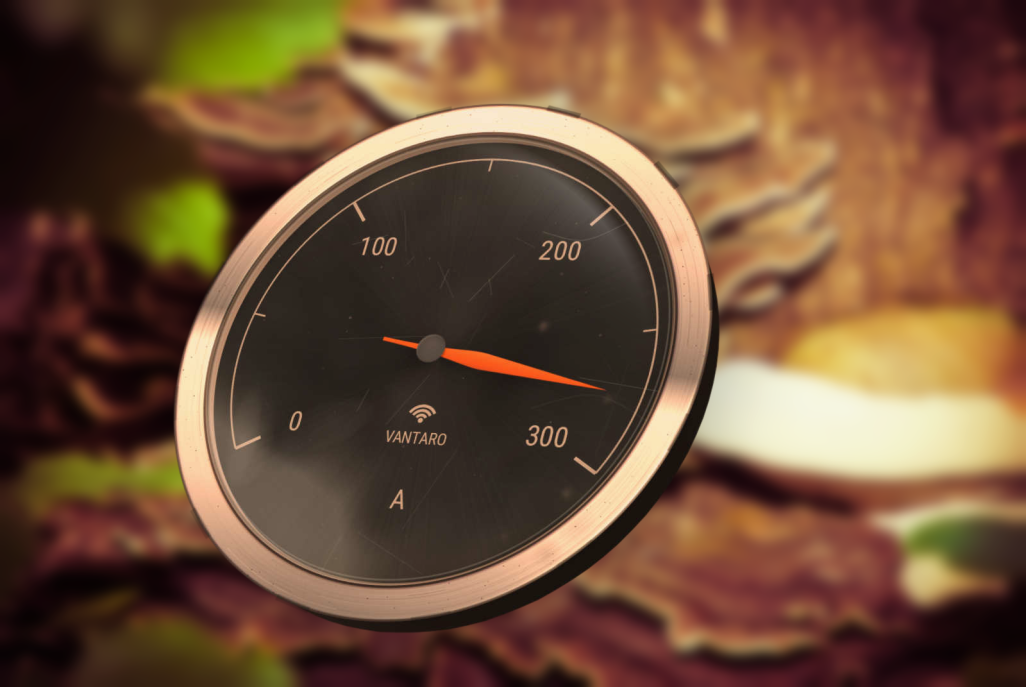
A 275
